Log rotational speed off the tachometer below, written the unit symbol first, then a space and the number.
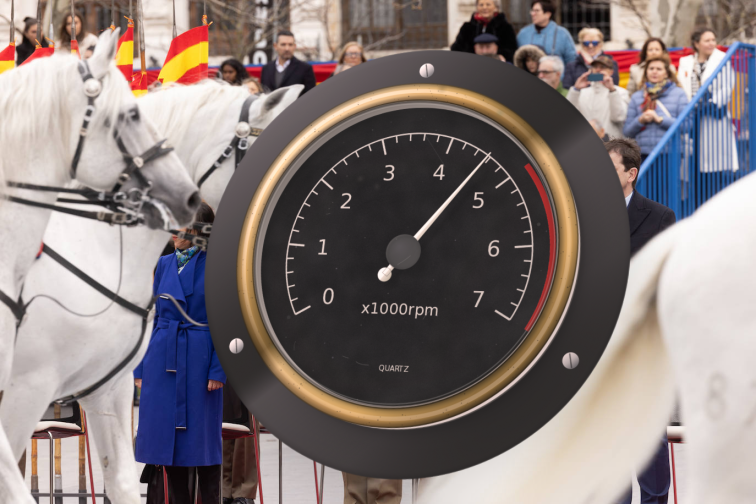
rpm 4600
